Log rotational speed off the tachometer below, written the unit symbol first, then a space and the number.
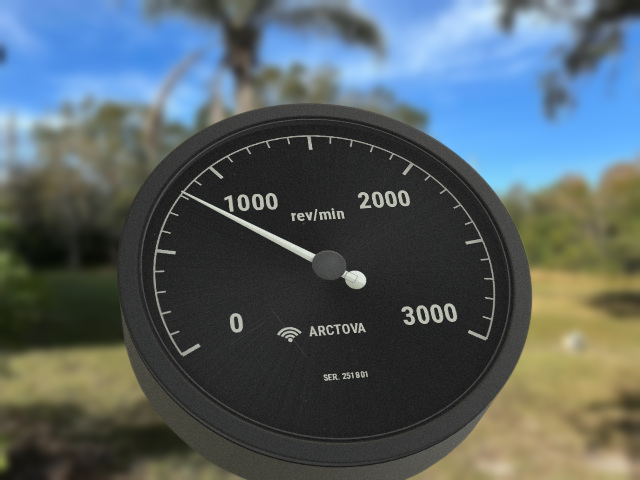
rpm 800
